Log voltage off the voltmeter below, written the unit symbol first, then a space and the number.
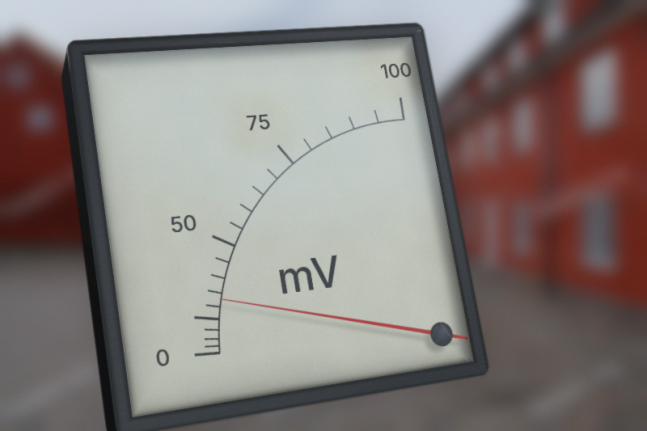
mV 32.5
